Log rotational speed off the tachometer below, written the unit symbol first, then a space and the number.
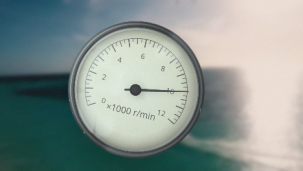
rpm 10000
